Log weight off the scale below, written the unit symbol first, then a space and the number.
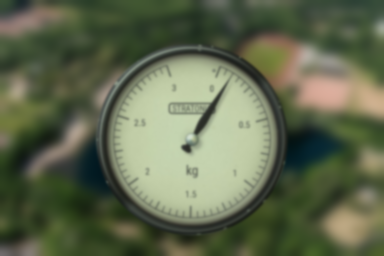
kg 0.1
